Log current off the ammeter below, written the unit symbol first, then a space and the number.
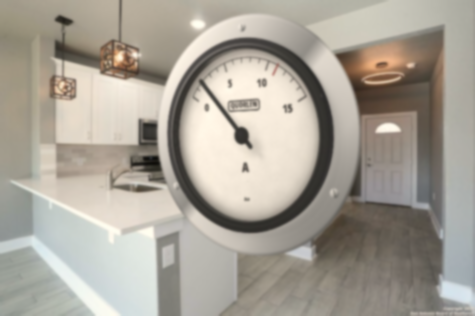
A 2
